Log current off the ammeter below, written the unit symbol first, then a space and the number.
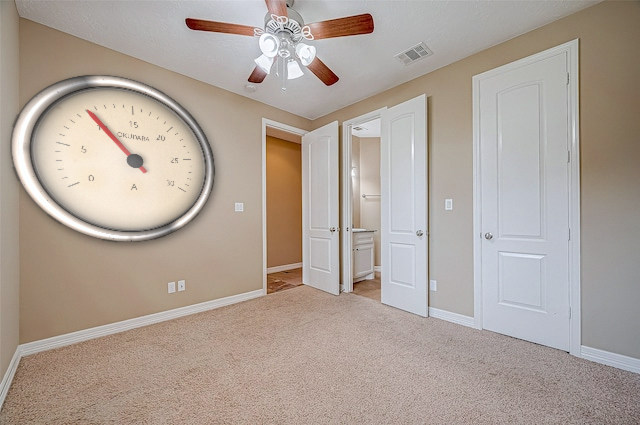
A 10
